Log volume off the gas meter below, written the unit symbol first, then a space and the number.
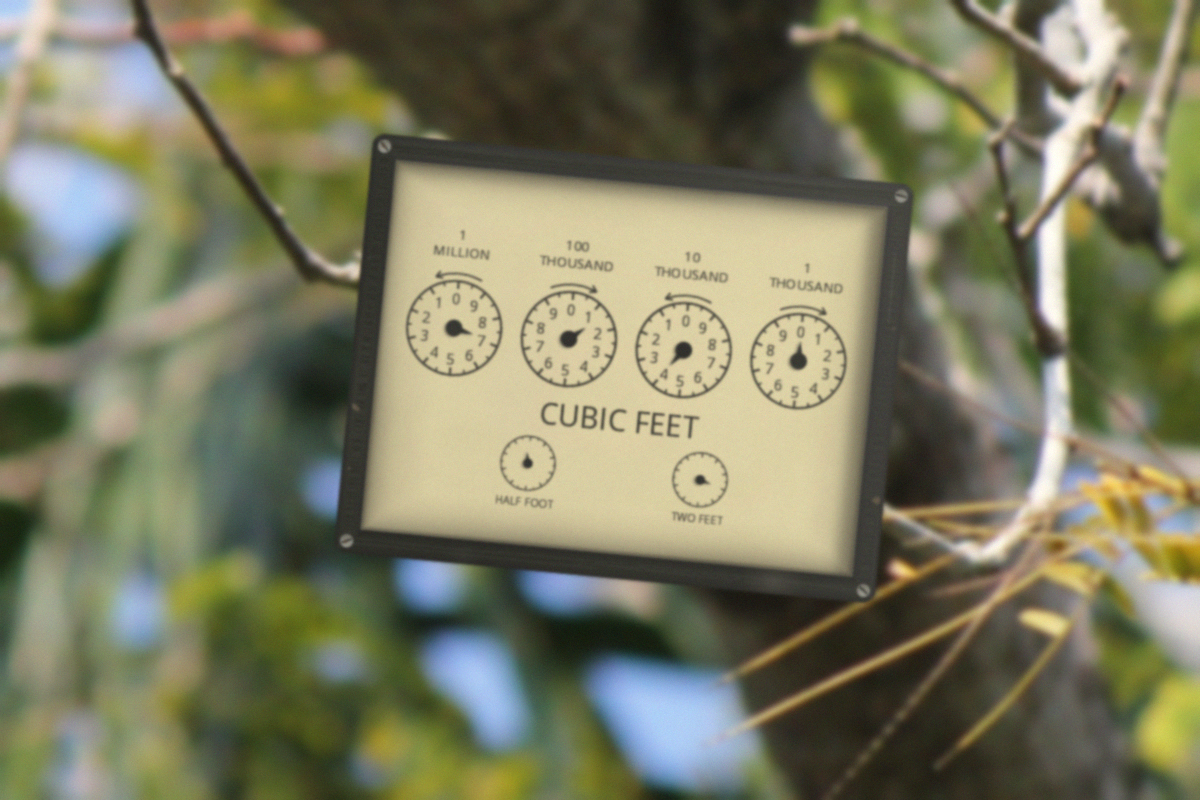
ft³ 714000
